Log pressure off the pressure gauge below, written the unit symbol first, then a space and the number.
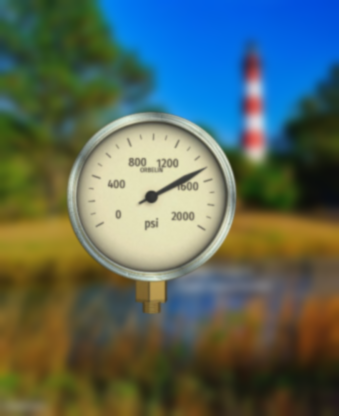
psi 1500
